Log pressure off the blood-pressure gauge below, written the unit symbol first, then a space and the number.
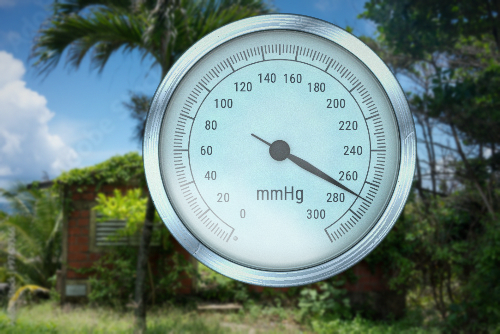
mmHg 270
